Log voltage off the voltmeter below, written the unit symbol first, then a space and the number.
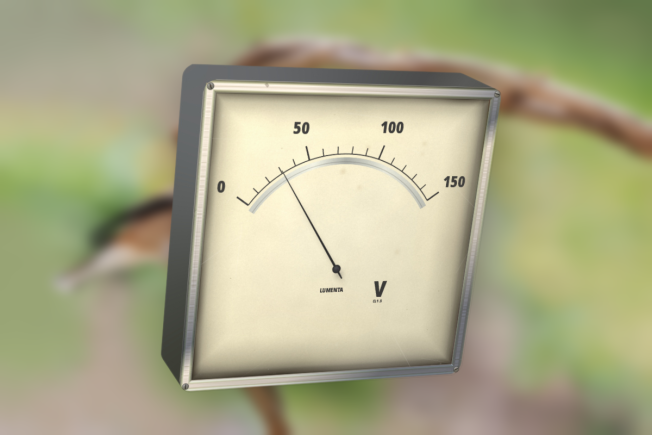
V 30
